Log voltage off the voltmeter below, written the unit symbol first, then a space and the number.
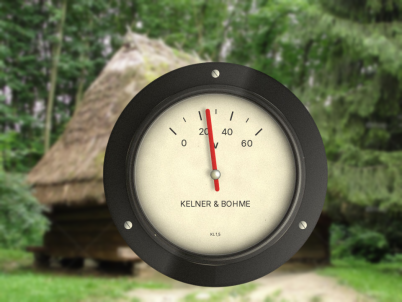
V 25
